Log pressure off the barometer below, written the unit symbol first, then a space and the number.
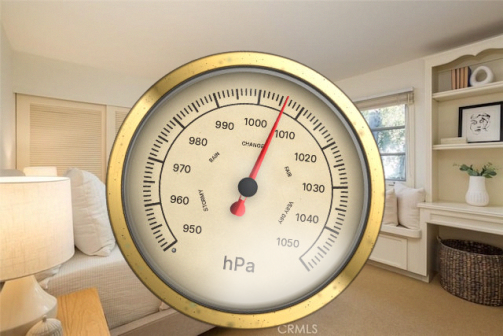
hPa 1006
